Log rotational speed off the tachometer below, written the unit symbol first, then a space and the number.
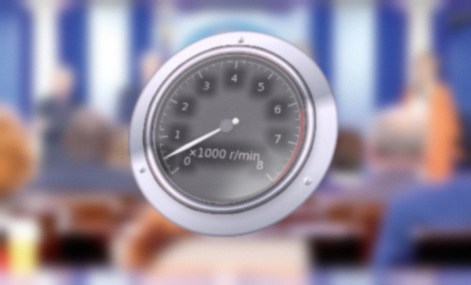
rpm 400
